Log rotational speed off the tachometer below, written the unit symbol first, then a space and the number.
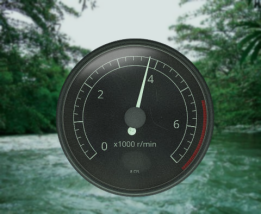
rpm 3800
